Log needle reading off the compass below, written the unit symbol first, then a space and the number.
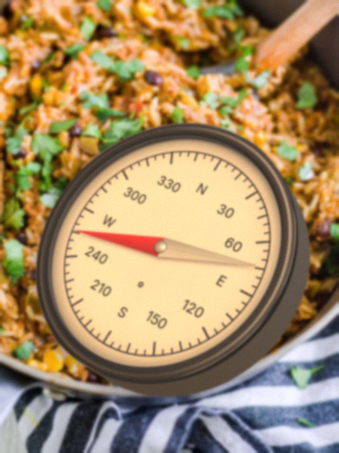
° 255
